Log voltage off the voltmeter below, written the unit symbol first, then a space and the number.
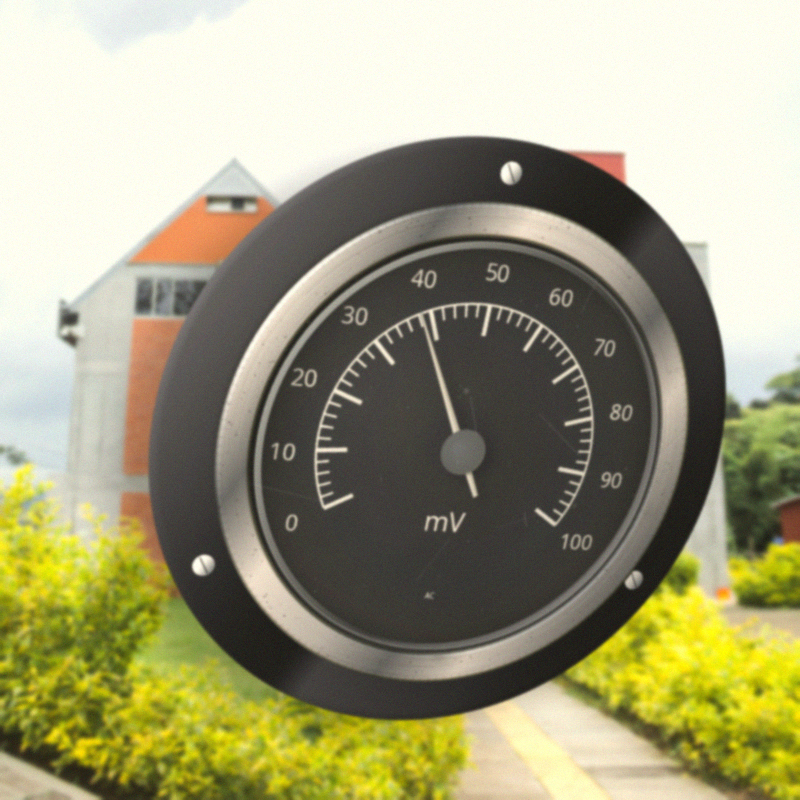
mV 38
